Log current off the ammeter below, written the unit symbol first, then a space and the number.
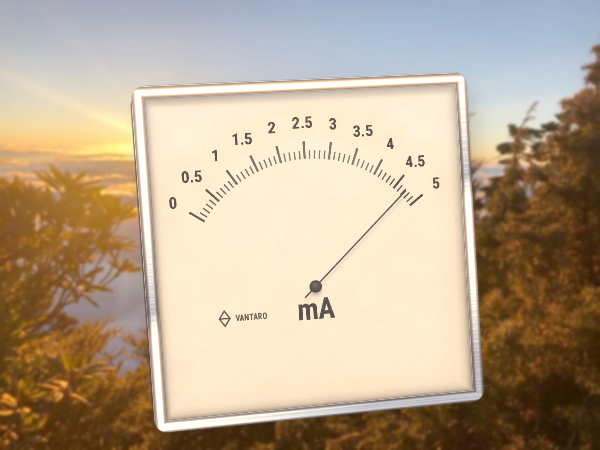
mA 4.7
